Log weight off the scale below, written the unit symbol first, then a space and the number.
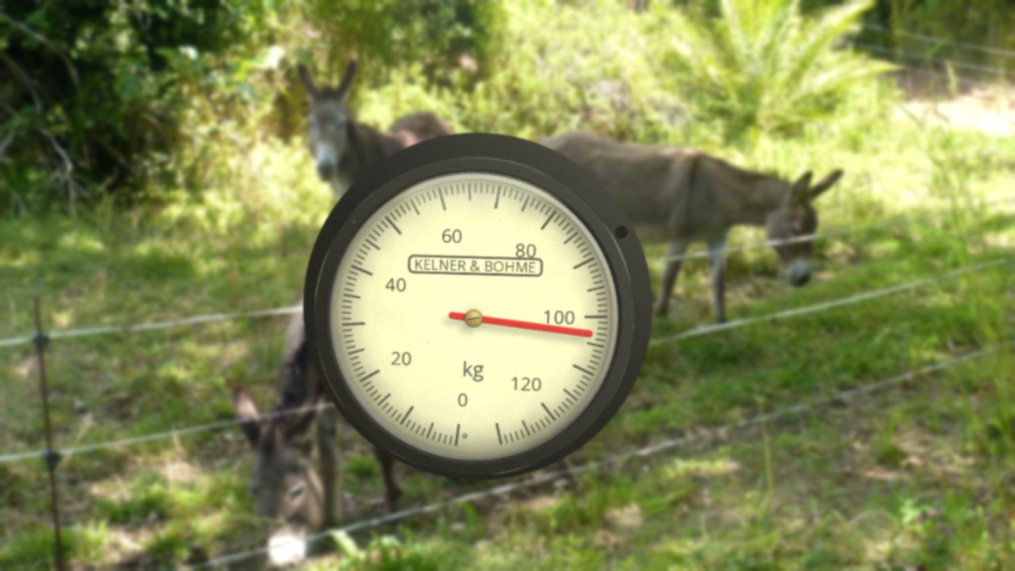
kg 103
